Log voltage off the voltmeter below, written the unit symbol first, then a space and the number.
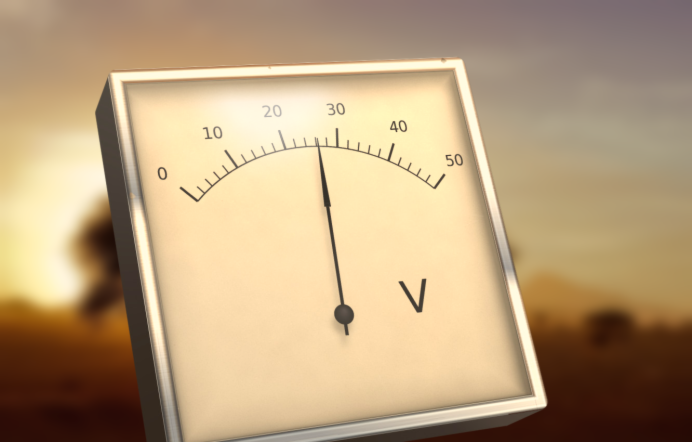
V 26
